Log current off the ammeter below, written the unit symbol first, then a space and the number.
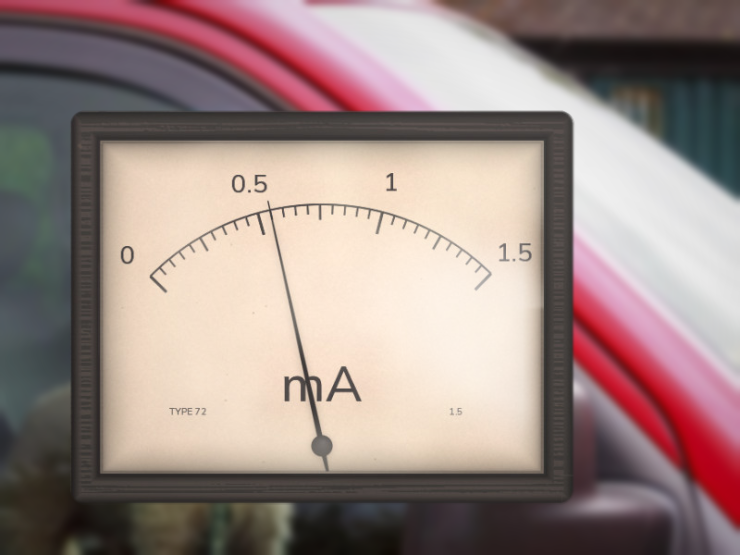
mA 0.55
